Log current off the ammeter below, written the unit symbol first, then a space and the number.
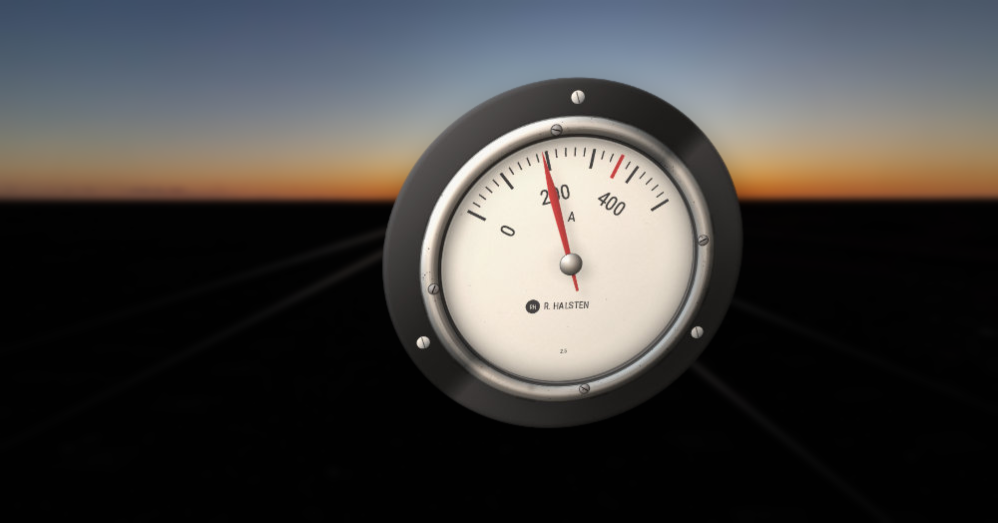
A 190
